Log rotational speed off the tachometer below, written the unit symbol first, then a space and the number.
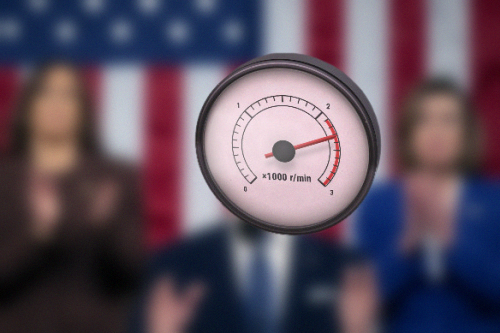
rpm 2300
